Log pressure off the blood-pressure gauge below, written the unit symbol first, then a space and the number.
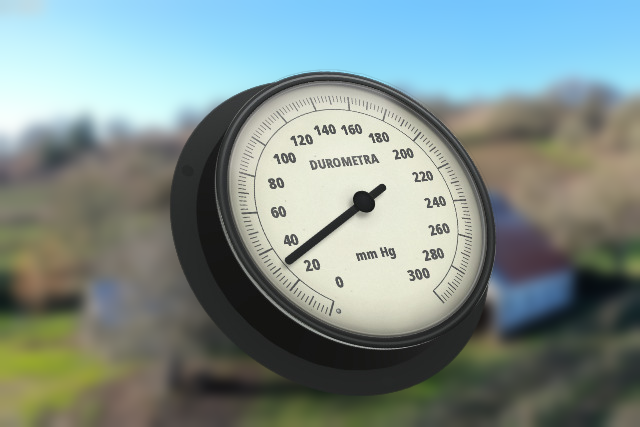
mmHg 30
